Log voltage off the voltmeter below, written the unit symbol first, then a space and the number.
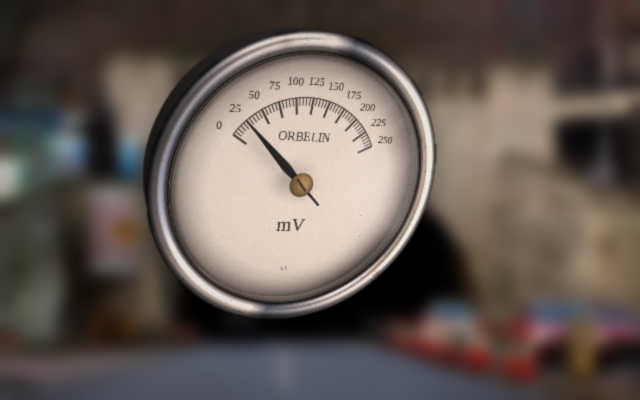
mV 25
